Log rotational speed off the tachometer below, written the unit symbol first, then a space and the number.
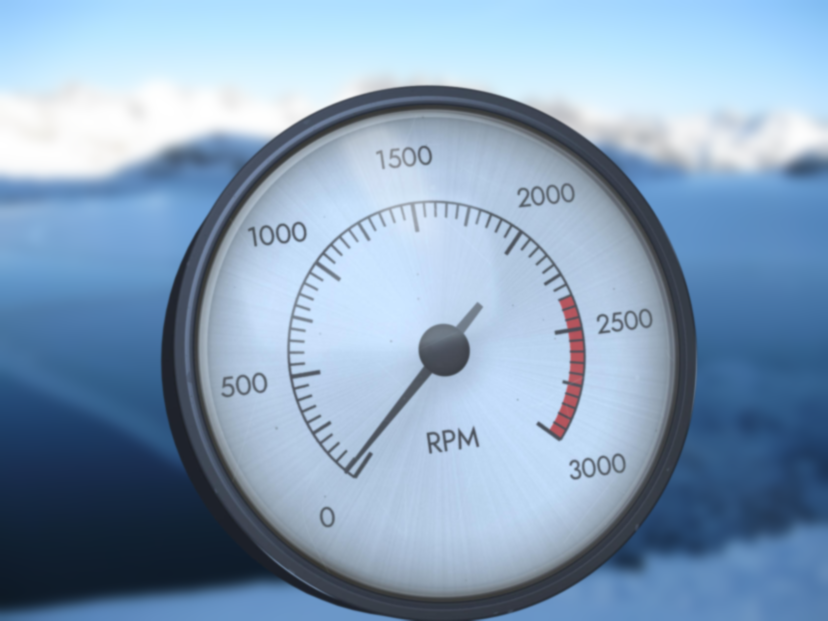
rpm 50
